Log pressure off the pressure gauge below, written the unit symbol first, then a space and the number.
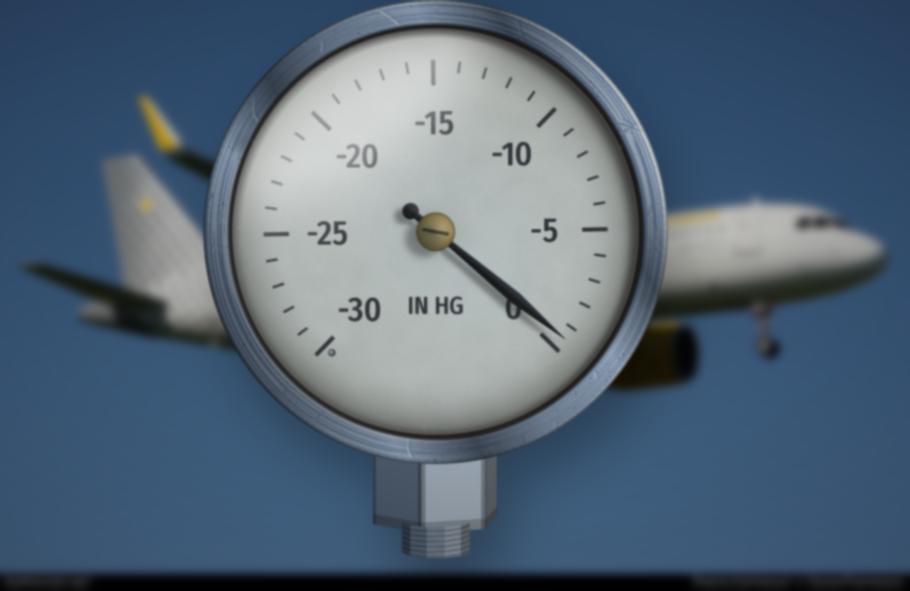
inHg -0.5
